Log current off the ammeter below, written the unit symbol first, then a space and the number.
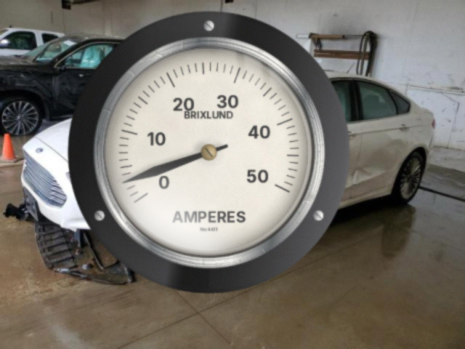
A 3
